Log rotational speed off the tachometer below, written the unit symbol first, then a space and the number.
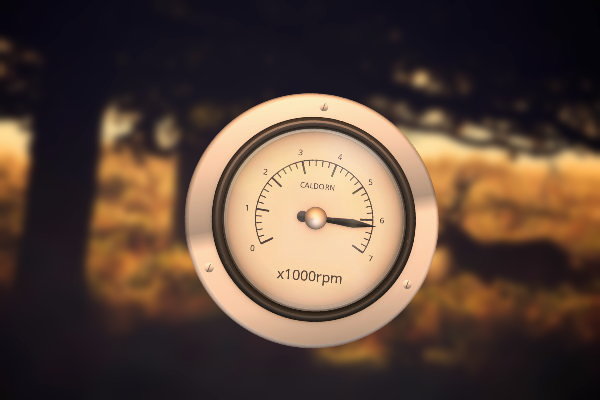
rpm 6200
